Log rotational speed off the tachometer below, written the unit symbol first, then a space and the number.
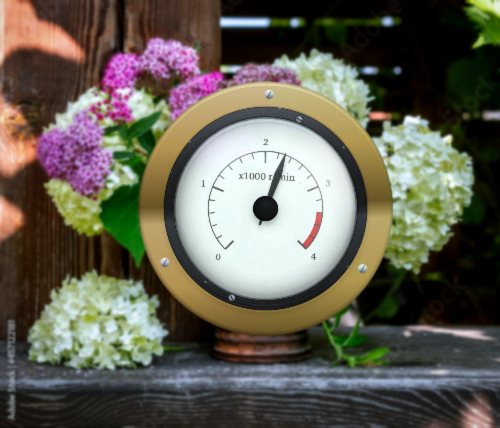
rpm 2300
